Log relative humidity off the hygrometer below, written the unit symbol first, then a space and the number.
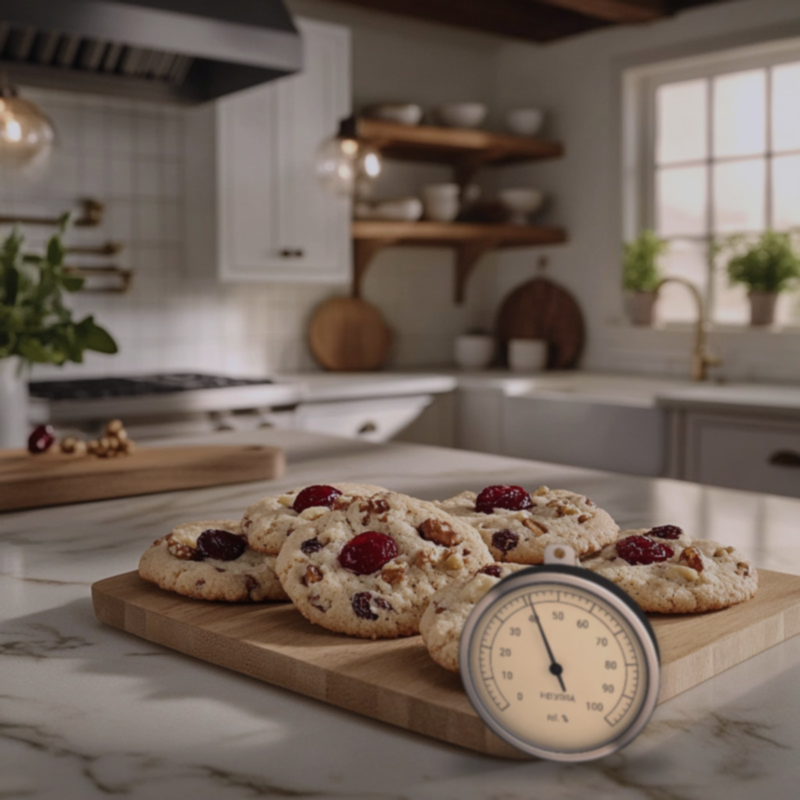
% 42
